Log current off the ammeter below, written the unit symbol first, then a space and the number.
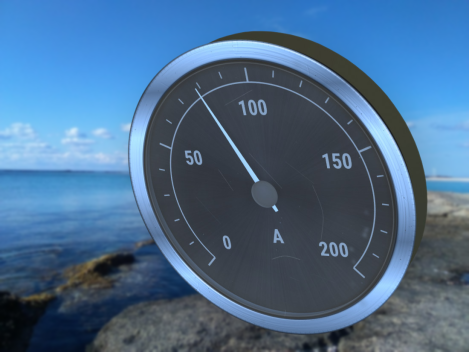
A 80
